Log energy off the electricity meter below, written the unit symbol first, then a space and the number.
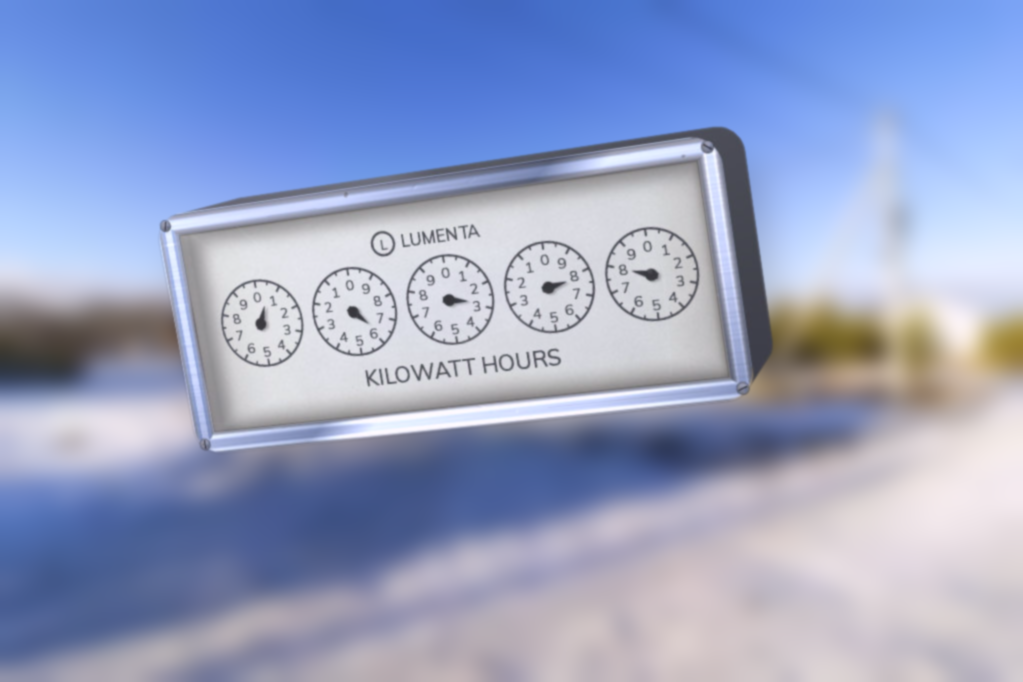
kWh 6278
